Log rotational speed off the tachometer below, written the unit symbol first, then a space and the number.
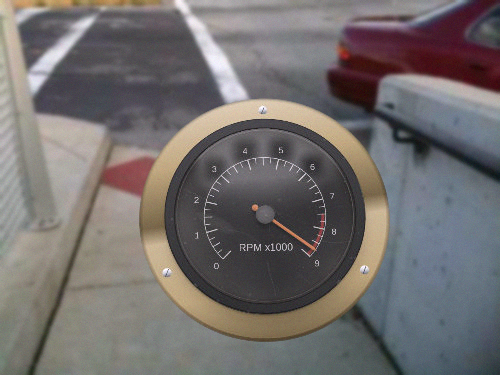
rpm 8750
